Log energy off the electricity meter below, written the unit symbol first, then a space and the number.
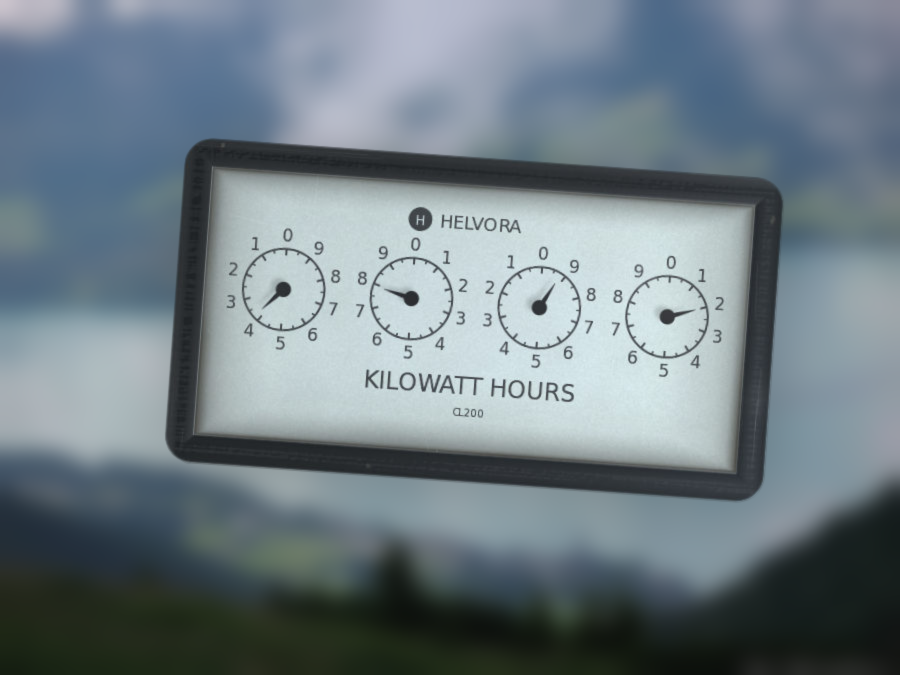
kWh 3792
